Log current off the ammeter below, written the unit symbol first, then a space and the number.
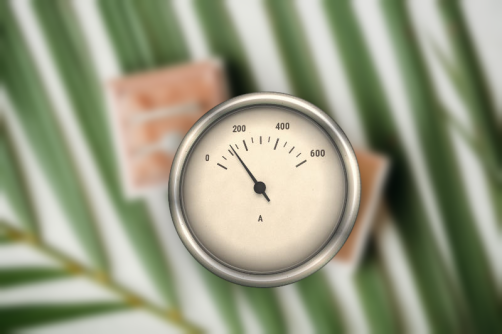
A 125
